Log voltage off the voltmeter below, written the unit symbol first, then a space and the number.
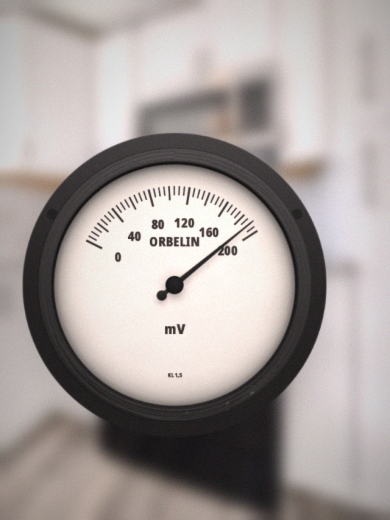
mV 190
